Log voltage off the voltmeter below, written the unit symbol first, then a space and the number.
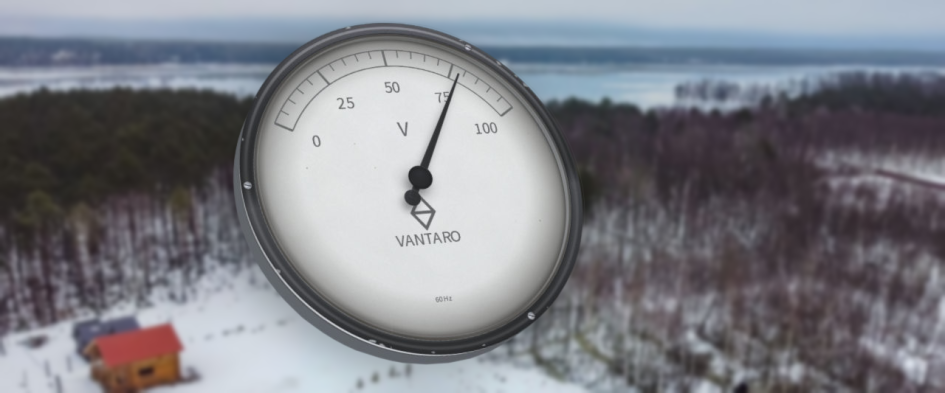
V 77.5
